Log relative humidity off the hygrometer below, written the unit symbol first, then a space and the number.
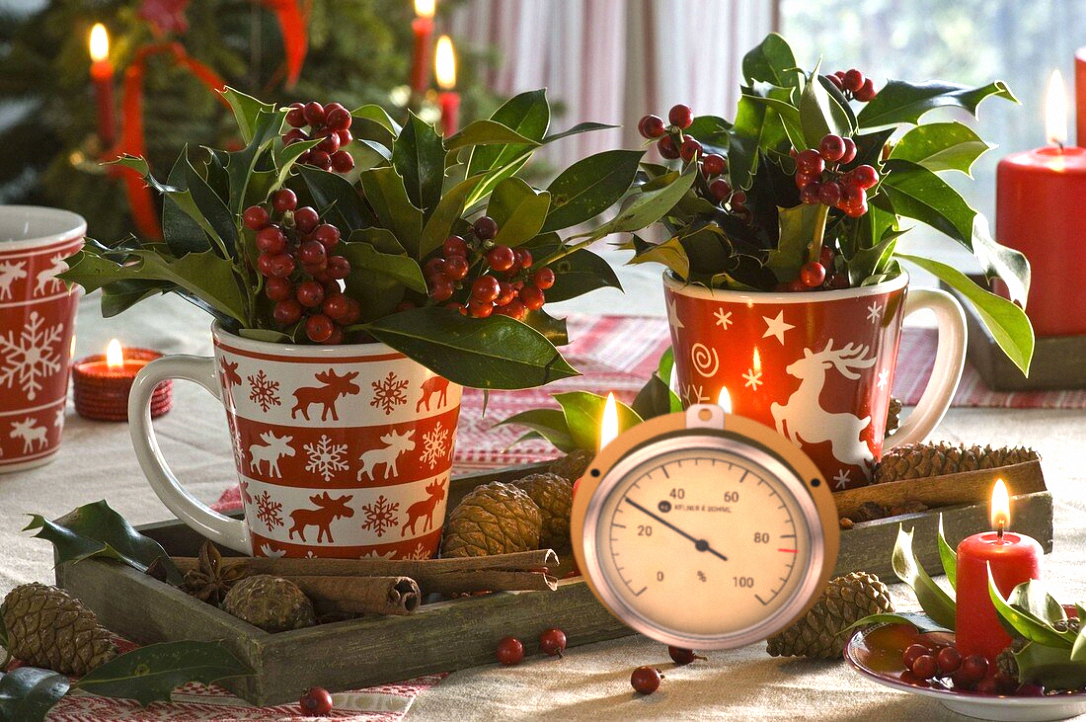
% 28
